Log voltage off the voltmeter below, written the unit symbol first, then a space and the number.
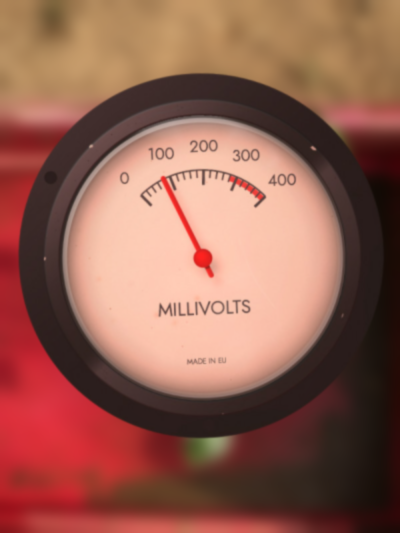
mV 80
